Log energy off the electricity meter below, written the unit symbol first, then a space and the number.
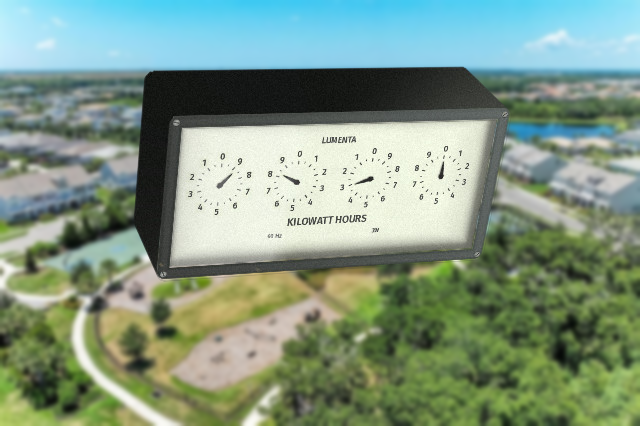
kWh 8830
